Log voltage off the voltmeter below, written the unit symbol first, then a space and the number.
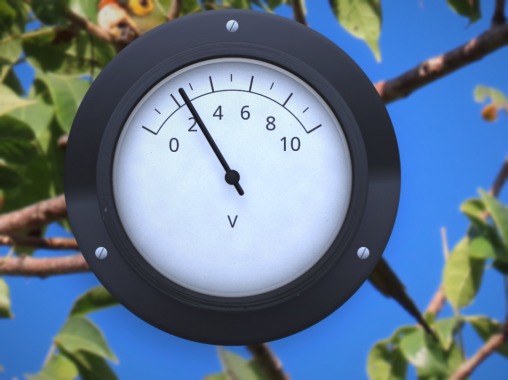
V 2.5
